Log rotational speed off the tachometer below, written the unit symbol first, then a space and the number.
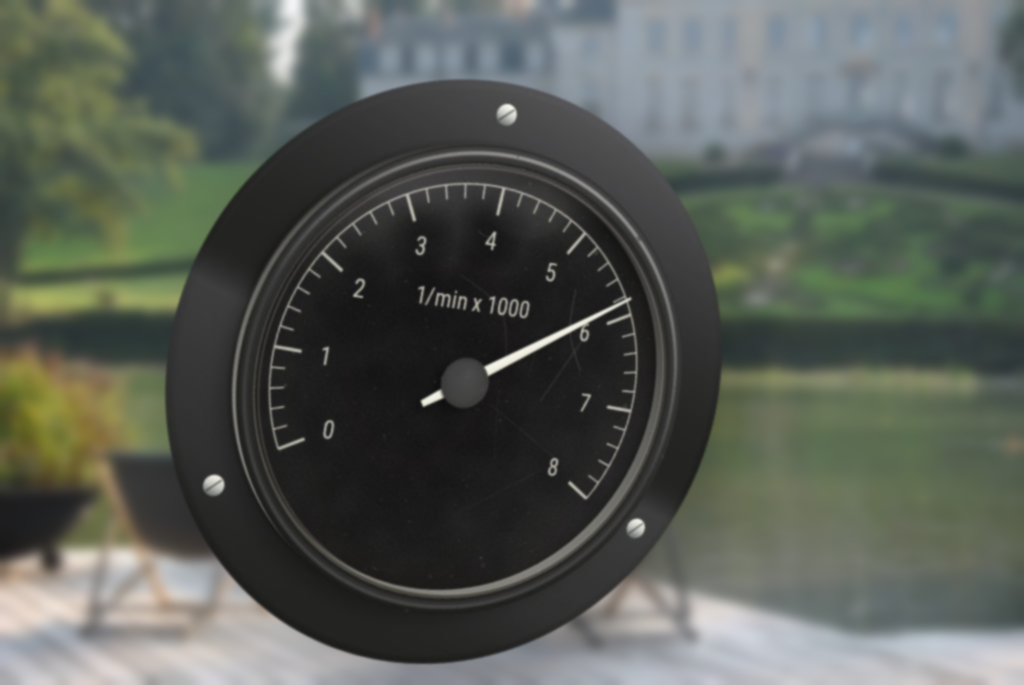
rpm 5800
